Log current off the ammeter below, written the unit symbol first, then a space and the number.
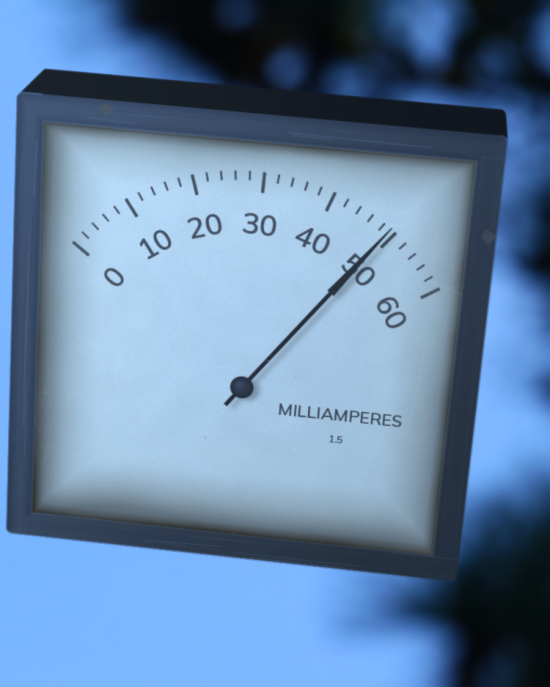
mA 49
